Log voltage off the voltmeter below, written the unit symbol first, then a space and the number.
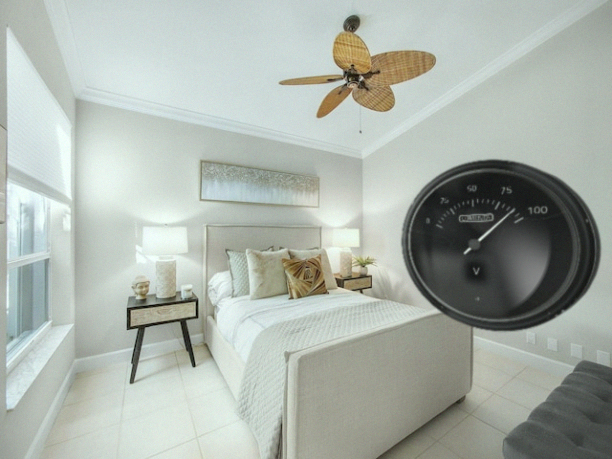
V 90
